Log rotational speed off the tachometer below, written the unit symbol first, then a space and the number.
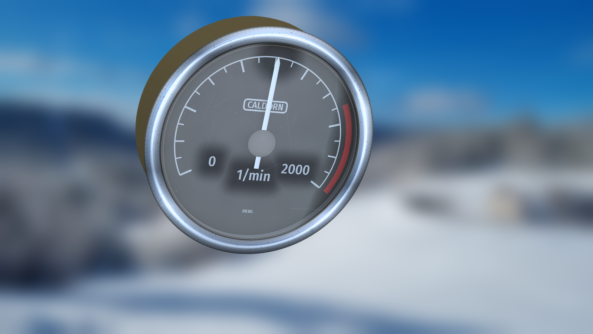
rpm 1000
